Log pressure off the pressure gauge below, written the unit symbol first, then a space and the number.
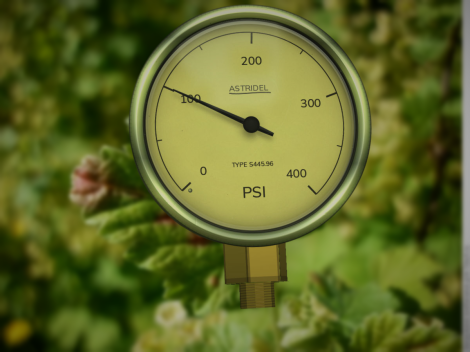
psi 100
